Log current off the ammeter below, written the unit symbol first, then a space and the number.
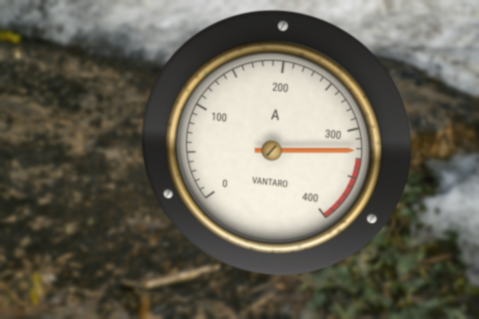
A 320
